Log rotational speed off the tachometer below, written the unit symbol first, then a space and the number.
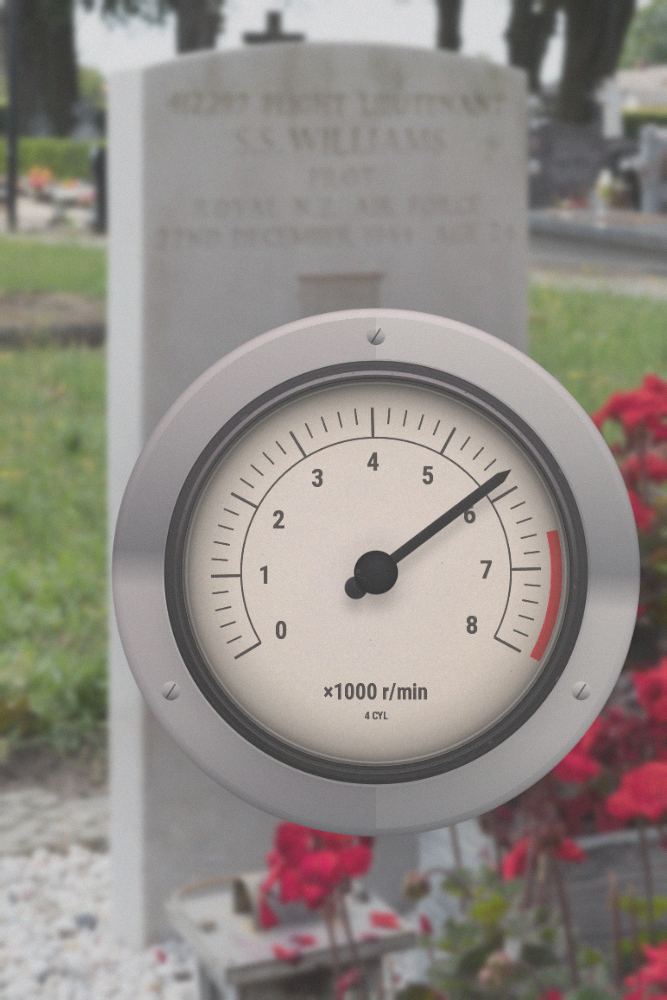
rpm 5800
